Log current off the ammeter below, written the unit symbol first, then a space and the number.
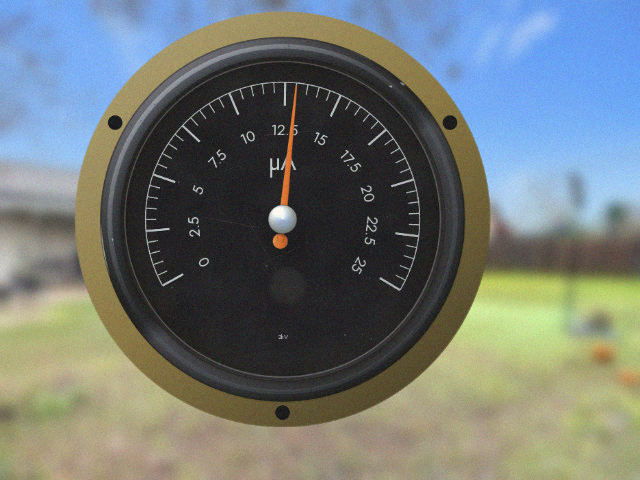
µA 13
